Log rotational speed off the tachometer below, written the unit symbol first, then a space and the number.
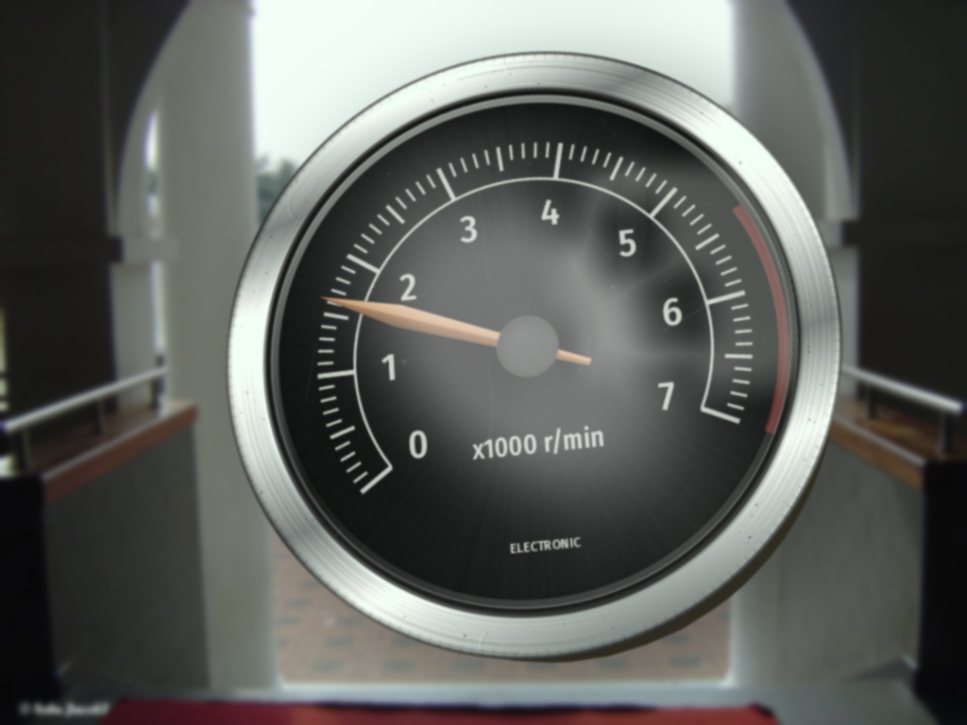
rpm 1600
